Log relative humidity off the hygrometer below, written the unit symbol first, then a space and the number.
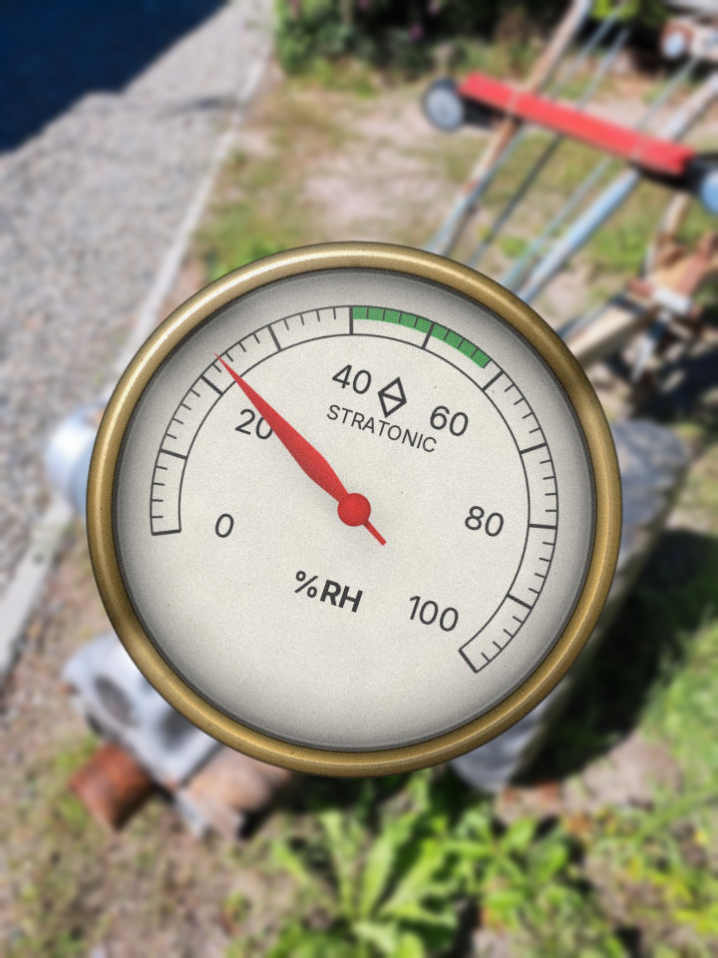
% 23
